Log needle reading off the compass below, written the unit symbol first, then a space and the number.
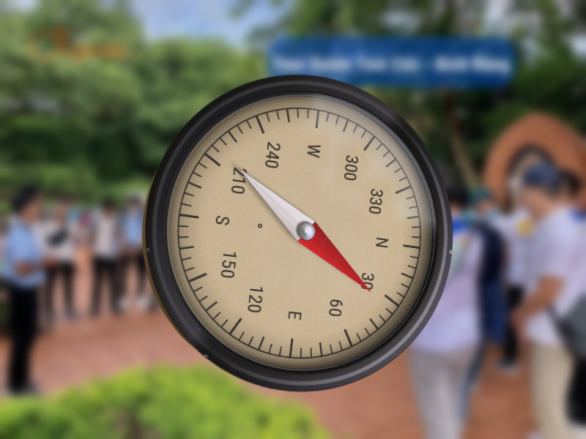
° 35
